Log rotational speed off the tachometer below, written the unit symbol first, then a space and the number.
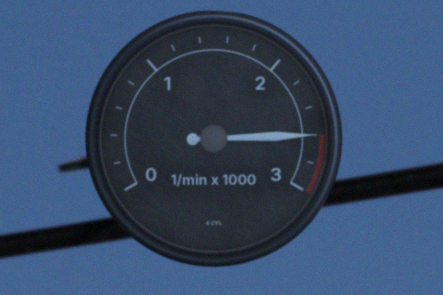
rpm 2600
